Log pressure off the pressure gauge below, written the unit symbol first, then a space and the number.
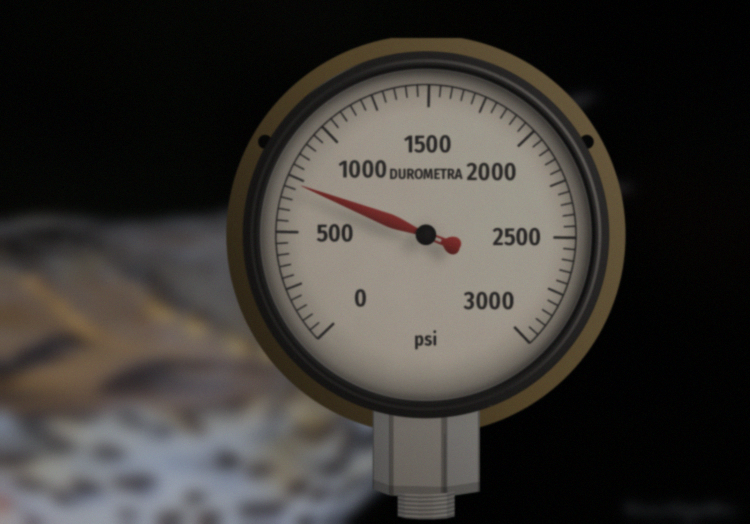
psi 725
